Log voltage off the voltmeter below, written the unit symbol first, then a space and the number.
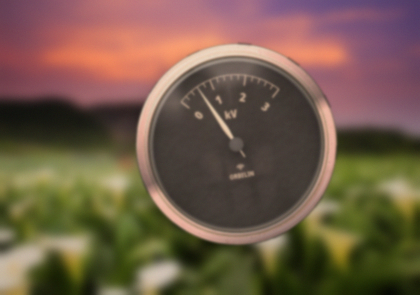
kV 0.6
